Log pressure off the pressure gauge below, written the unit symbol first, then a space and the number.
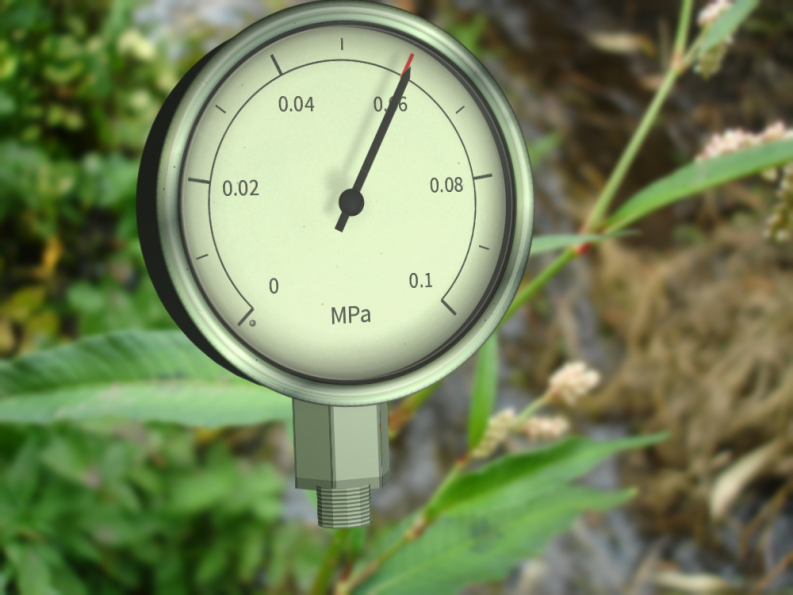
MPa 0.06
